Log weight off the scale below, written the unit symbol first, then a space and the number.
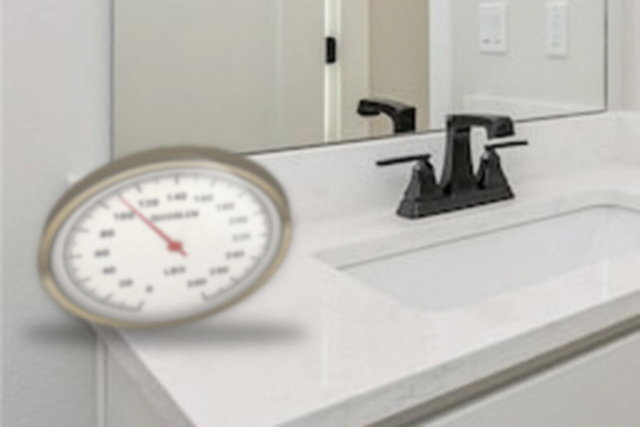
lb 110
